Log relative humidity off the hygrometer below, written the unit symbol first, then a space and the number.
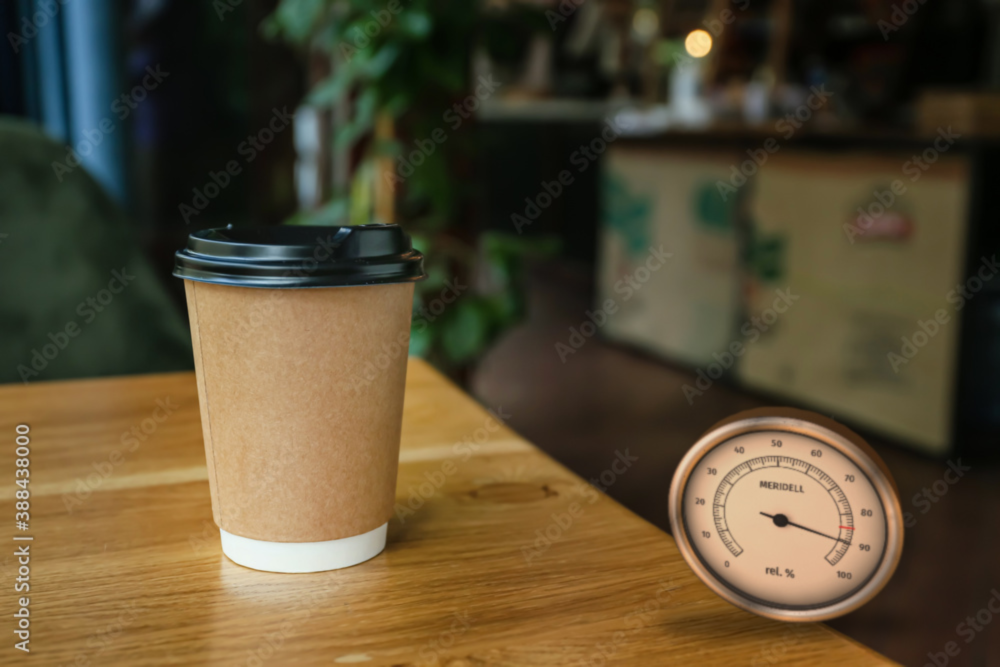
% 90
